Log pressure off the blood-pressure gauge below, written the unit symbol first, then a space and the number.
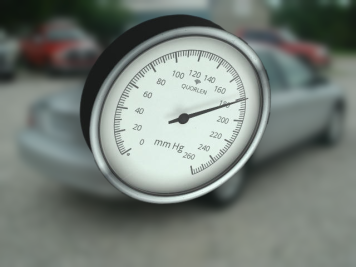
mmHg 180
